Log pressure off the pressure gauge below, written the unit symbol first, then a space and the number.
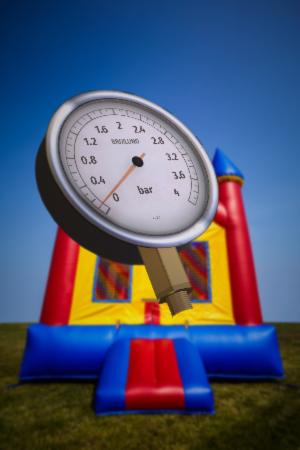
bar 0.1
